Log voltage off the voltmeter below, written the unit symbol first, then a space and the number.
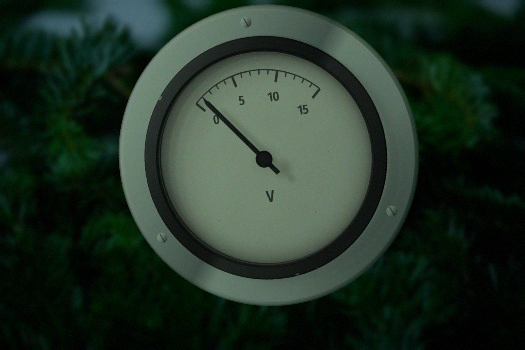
V 1
